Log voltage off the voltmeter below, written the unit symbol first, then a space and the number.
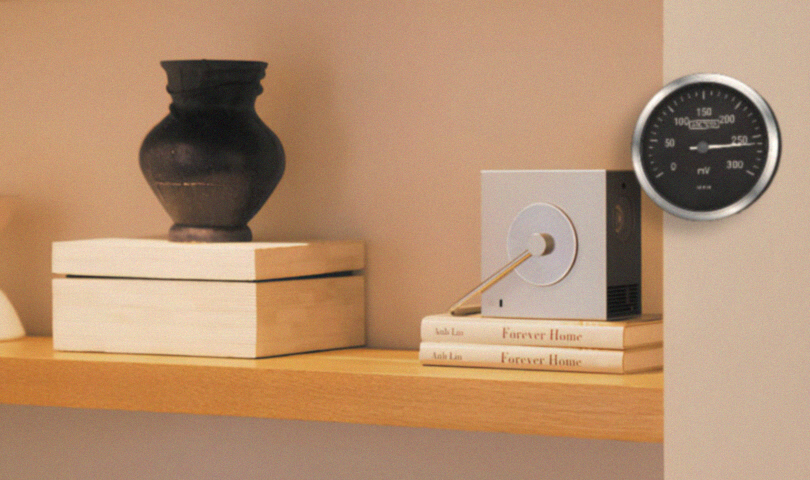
mV 260
